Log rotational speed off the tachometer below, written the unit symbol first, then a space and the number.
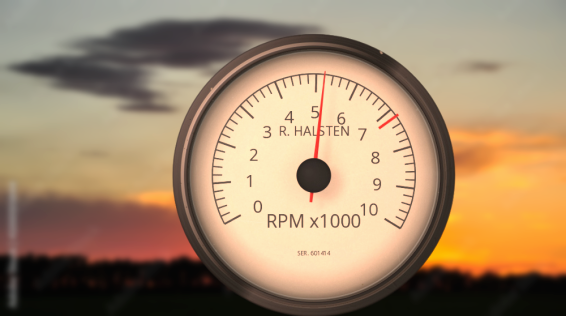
rpm 5200
